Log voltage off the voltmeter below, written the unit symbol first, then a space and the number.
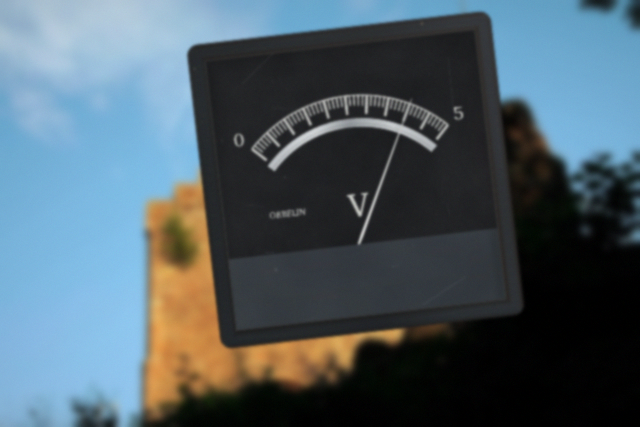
V 4
